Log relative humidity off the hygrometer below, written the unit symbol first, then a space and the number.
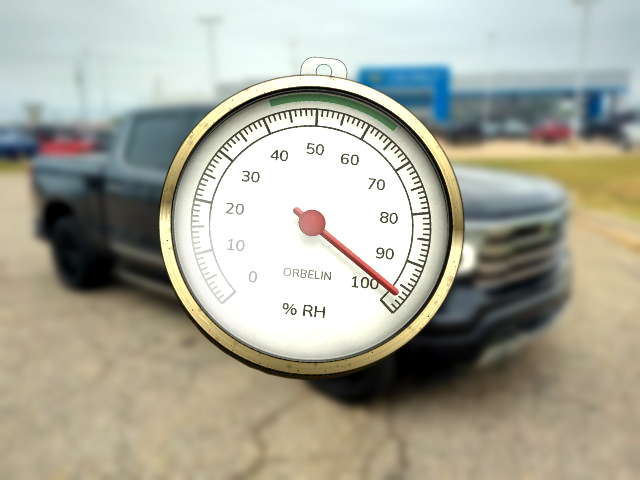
% 97
